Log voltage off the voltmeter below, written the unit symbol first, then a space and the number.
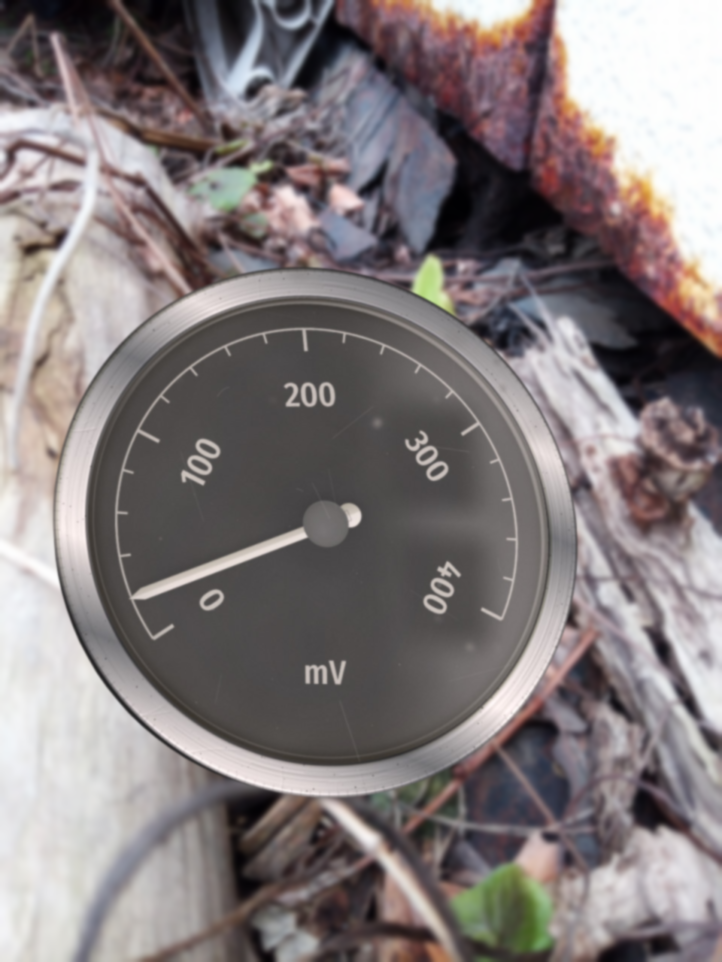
mV 20
